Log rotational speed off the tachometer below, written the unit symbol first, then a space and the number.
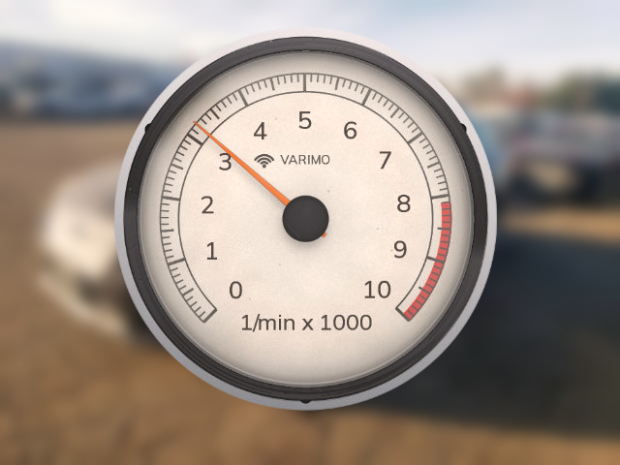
rpm 3200
